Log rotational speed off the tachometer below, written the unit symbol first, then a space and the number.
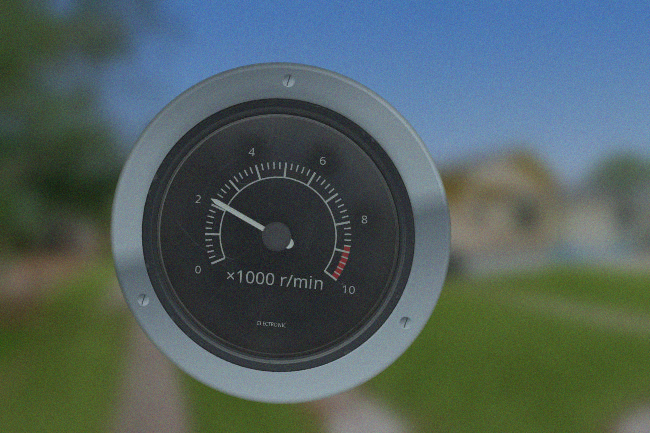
rpm 2200
